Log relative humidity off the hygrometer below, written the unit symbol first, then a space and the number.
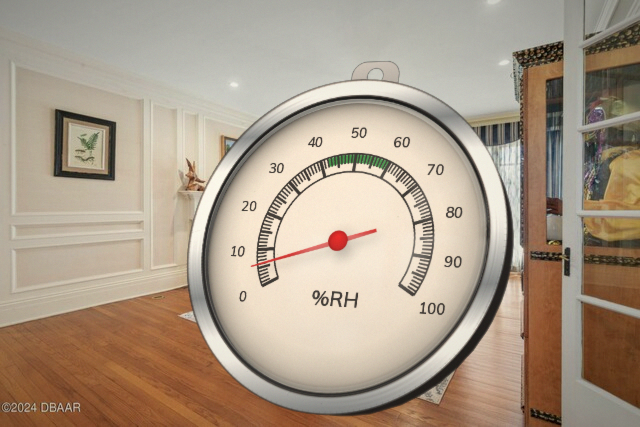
% 5
